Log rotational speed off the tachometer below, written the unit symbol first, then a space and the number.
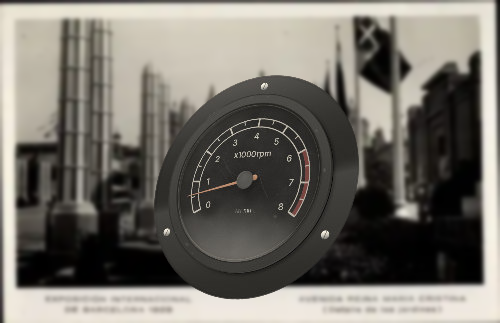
rpm 500
